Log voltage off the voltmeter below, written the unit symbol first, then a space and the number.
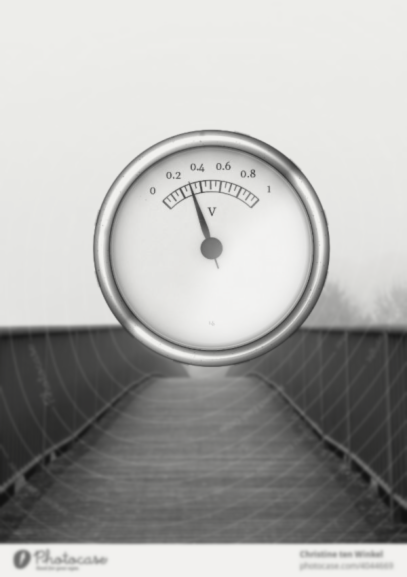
V 0.3
